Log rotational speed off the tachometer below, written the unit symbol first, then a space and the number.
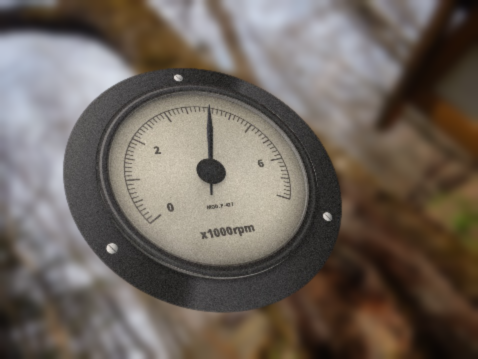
rpm 4000
